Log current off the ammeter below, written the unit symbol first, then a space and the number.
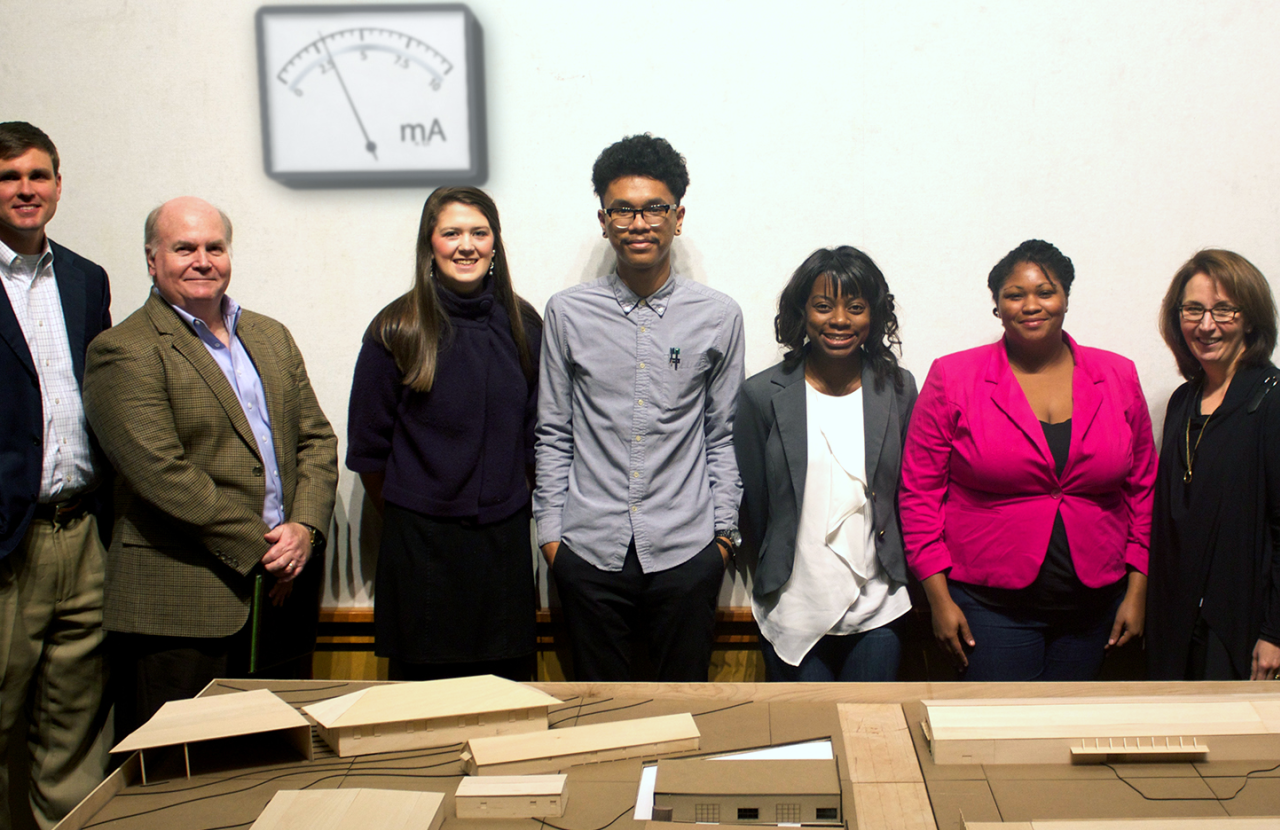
mA 3
